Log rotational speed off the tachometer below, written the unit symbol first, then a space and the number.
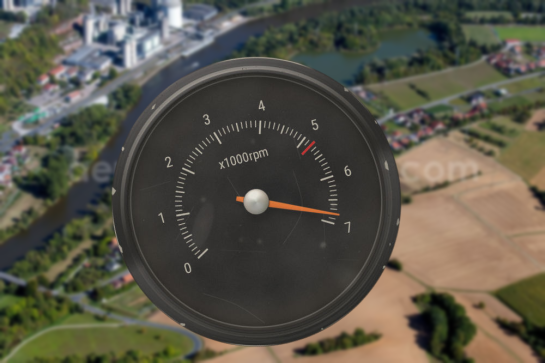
rpm 6800
